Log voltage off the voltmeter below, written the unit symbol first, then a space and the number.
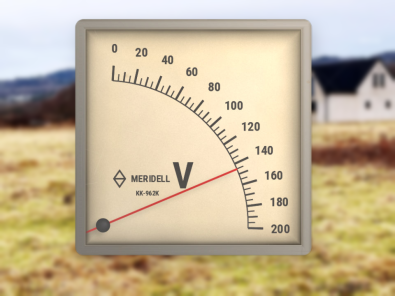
V 145
